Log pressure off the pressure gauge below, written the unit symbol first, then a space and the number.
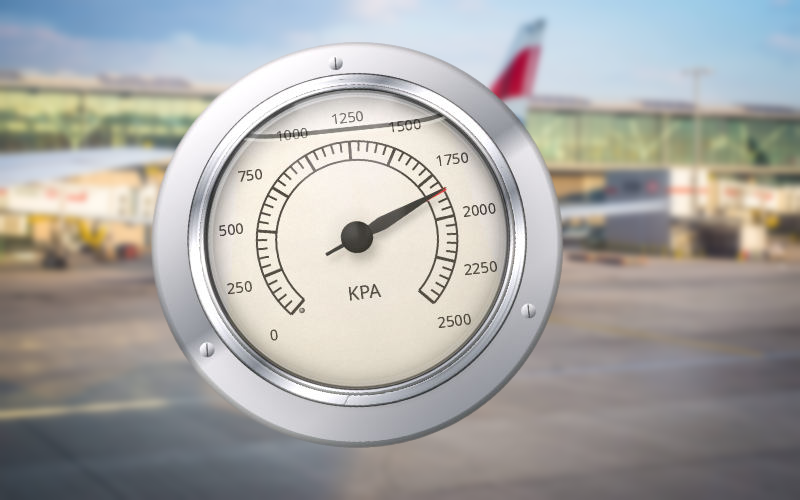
kPa 1850
